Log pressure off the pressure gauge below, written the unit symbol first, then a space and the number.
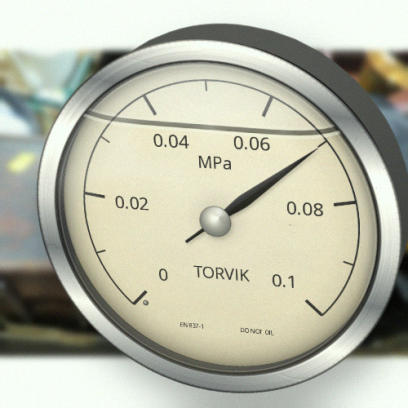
MPa 0.07
